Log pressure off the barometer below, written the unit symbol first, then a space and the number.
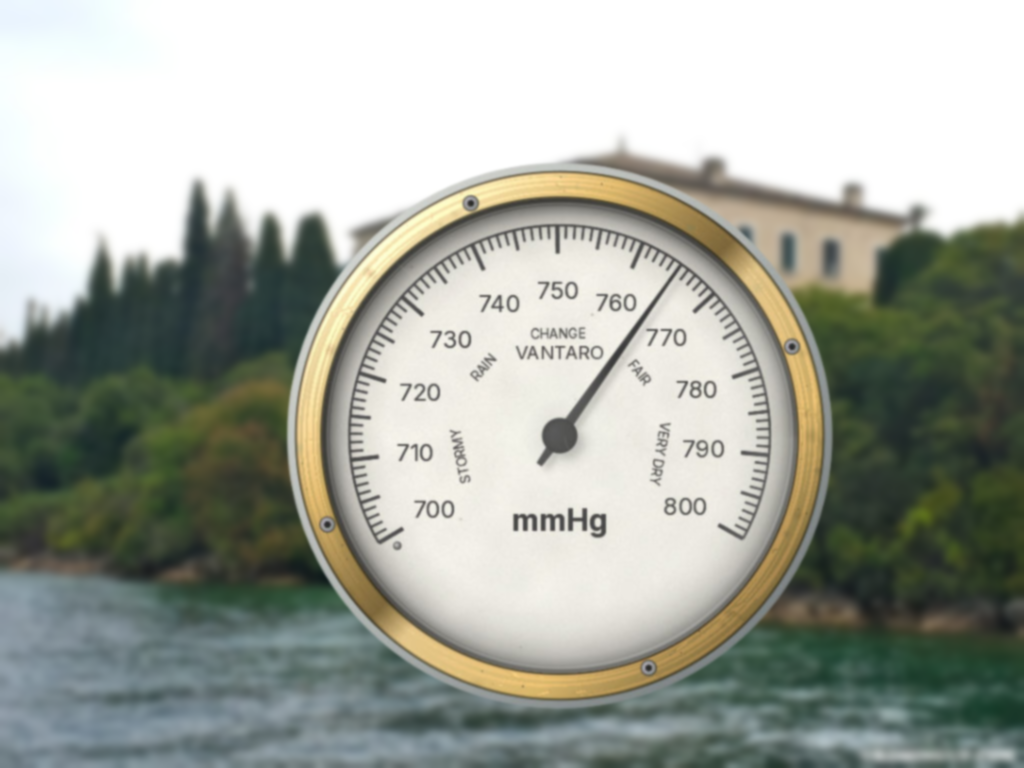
mmHg 765
